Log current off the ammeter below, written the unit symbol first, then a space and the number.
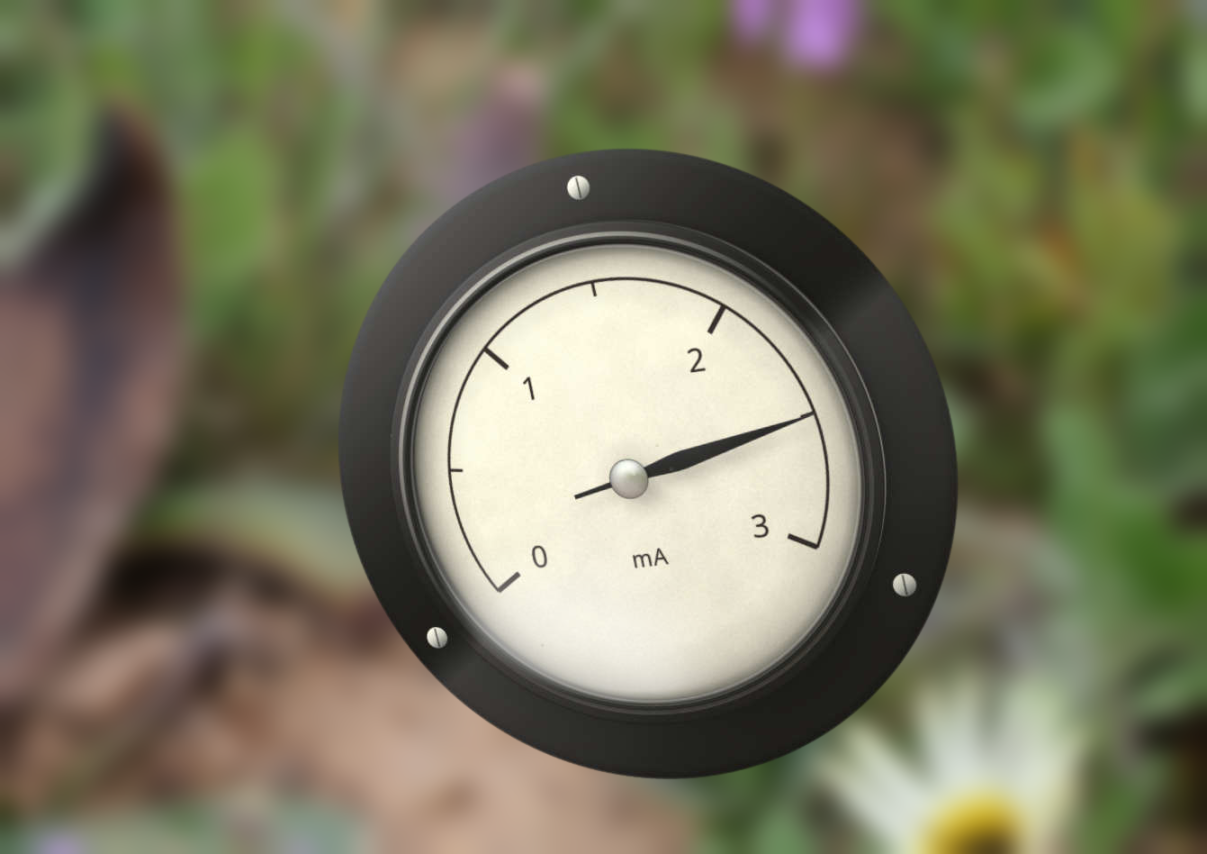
mA 2.5
